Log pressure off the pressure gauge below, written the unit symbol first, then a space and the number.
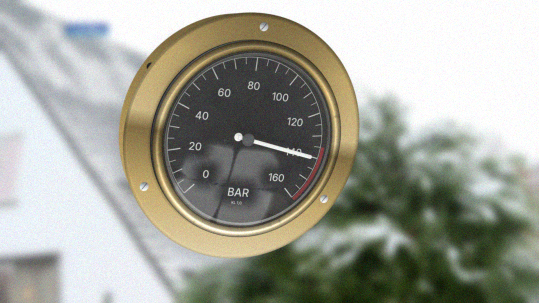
bar 140
